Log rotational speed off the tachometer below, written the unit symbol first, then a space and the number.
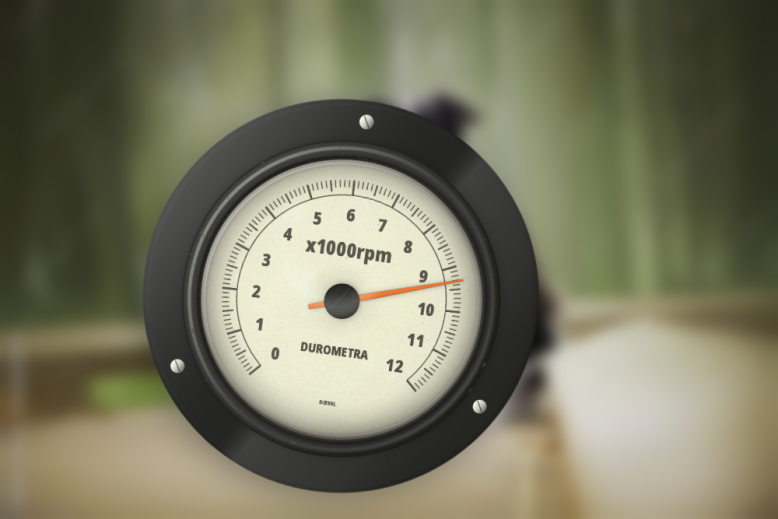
rpm 9300
